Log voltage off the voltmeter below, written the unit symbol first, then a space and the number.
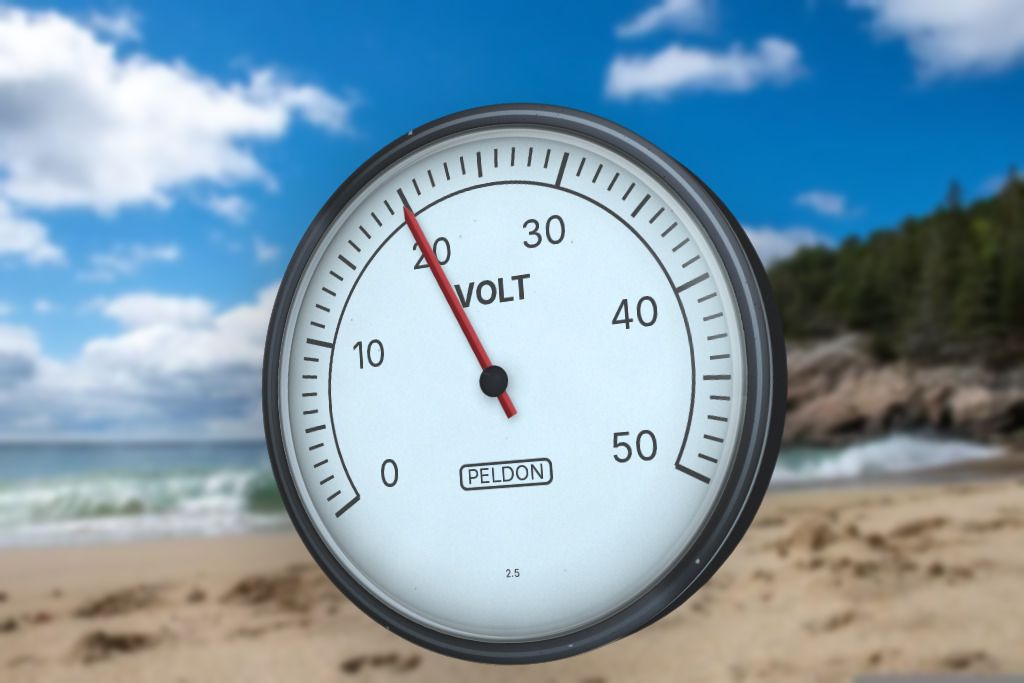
V 20
